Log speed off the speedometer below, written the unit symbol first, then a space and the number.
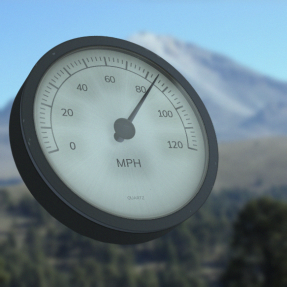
mph 84
